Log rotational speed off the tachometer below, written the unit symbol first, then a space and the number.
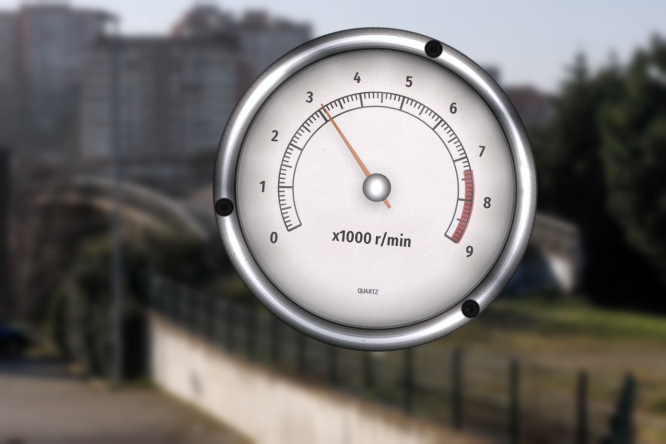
rpm 3100
